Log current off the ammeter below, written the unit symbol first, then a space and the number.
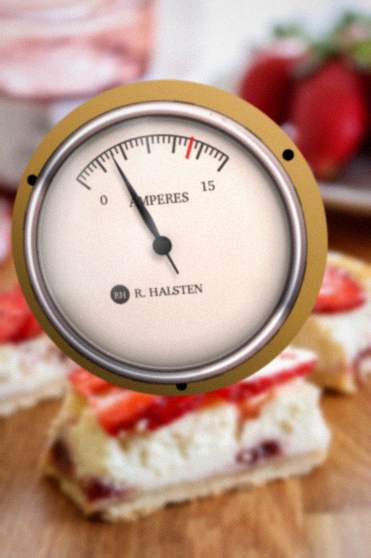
A 4
